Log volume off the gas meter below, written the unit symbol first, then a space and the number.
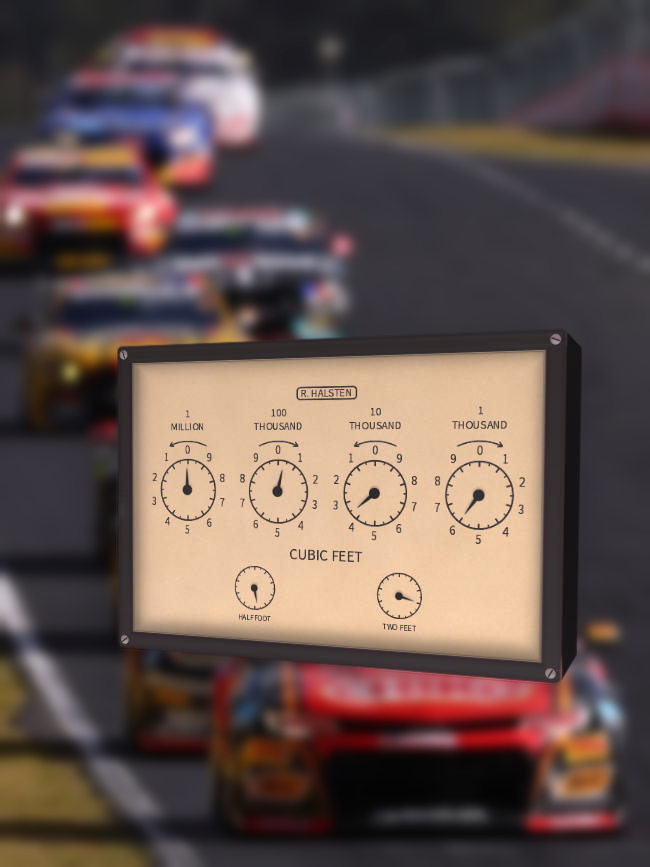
ft³ 3600
